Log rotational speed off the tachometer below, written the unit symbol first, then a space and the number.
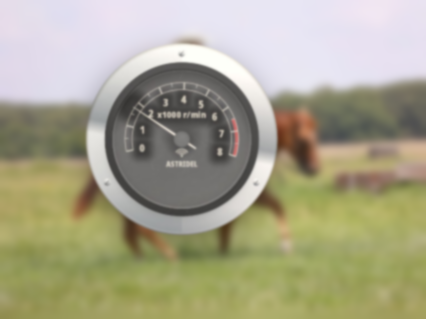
rpm 1750
